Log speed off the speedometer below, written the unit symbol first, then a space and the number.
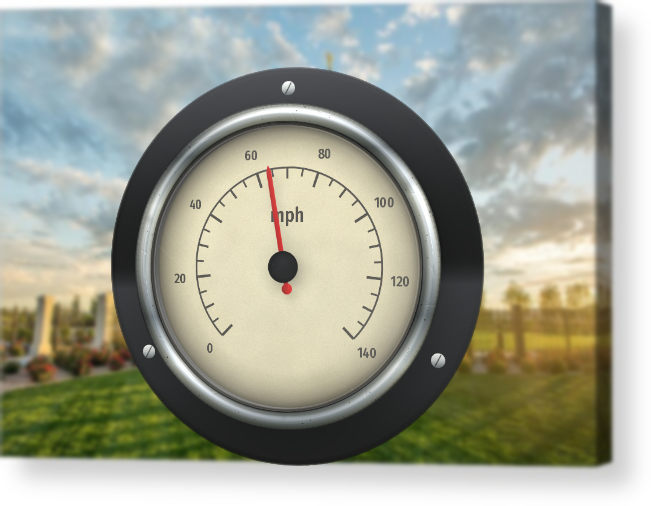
mph 65
